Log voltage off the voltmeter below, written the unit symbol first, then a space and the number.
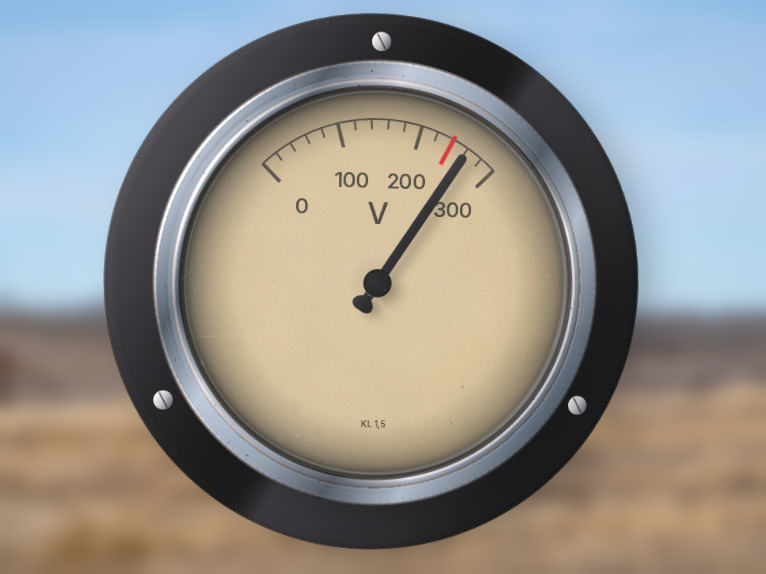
V 260
